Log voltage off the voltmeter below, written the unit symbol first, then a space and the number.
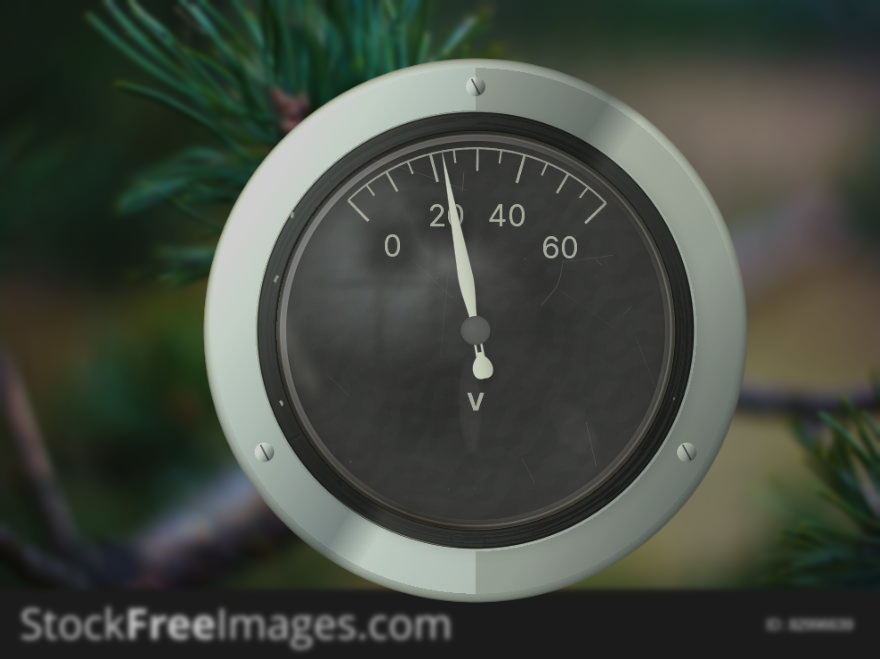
V 22.5
